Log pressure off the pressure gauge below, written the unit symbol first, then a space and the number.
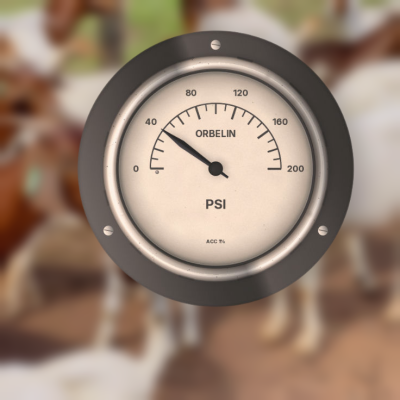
psi 40
